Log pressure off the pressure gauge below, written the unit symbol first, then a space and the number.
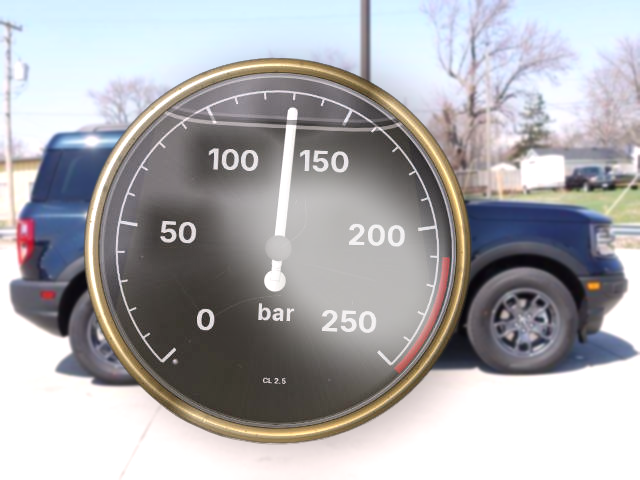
bar 130
